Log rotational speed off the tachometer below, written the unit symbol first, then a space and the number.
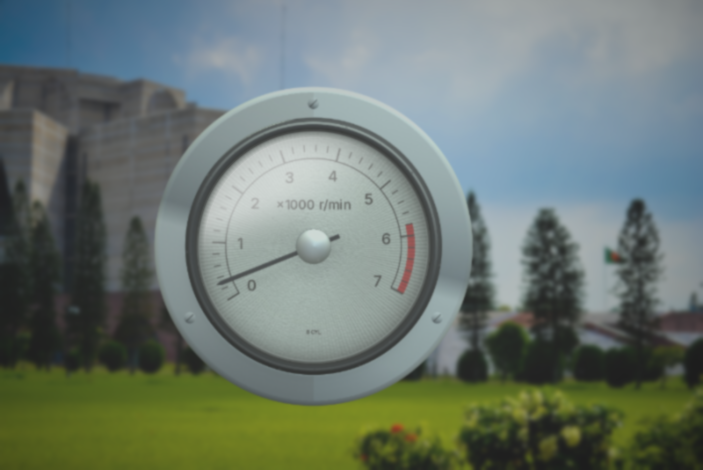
rpm 300
